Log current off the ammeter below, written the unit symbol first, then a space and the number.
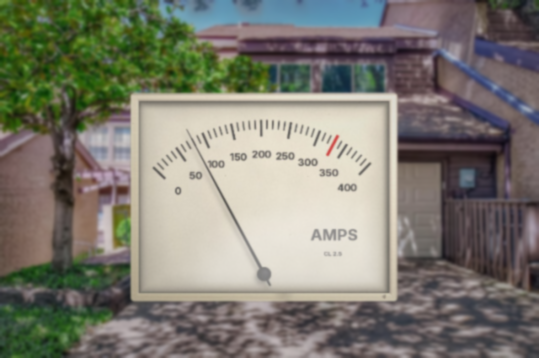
A 80
